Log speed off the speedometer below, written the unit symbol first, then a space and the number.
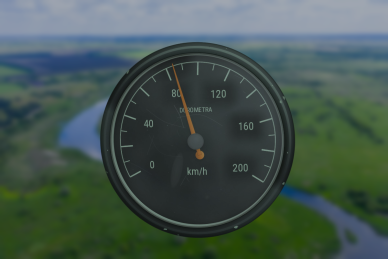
km/h 85
